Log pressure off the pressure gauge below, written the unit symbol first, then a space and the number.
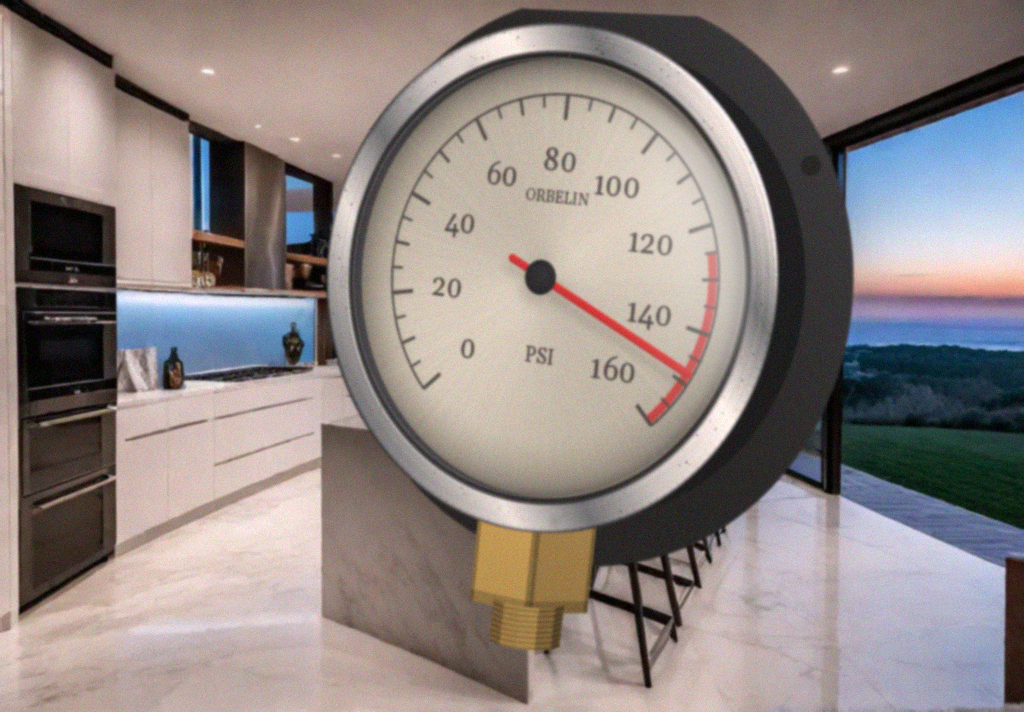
psi 147.5
